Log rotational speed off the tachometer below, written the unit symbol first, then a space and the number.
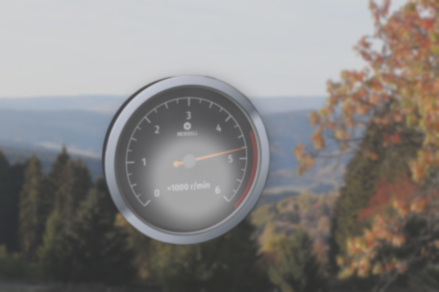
rpm 4750
